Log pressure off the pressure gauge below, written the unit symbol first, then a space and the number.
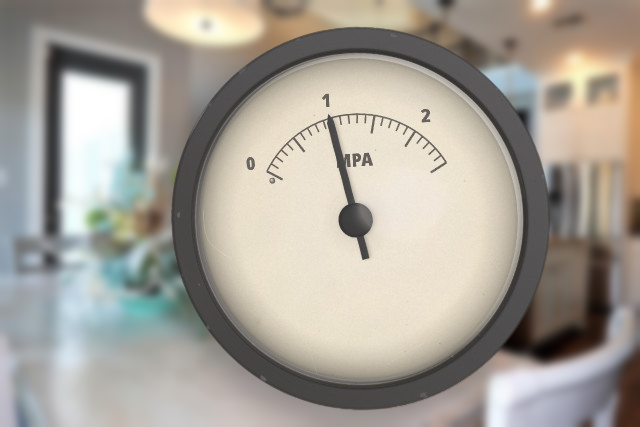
MPa 1
